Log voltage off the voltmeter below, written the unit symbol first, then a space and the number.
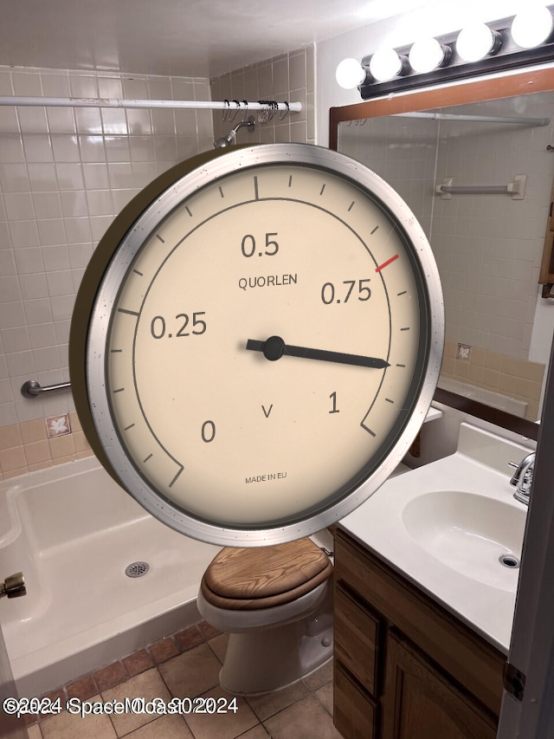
V 0.9
